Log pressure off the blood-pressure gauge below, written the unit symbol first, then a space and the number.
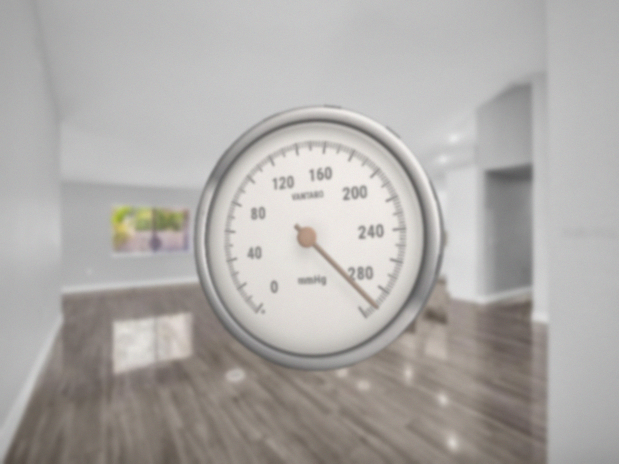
mmHg 290
